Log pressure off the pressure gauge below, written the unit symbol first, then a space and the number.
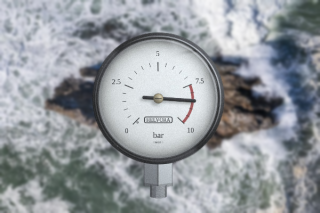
bar 8.5
